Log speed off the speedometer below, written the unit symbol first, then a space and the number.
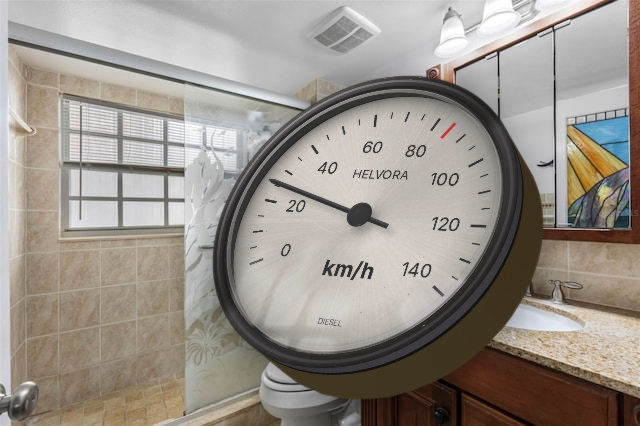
km/h 25
